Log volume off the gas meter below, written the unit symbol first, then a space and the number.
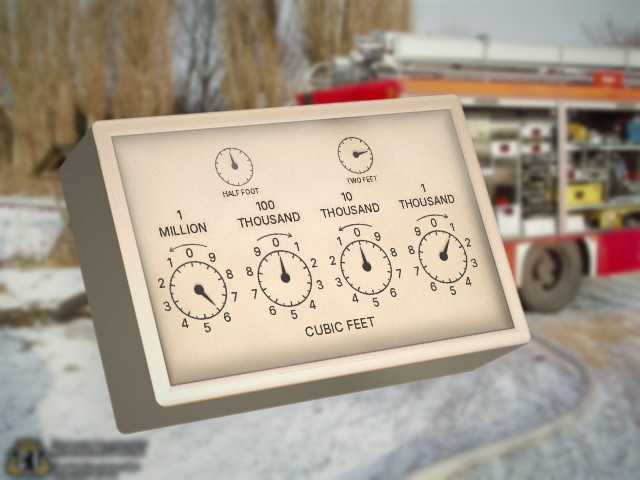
ft³ 600100
